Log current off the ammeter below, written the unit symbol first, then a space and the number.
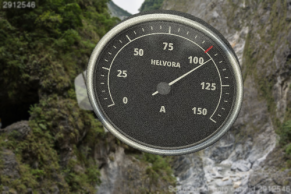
A 105
